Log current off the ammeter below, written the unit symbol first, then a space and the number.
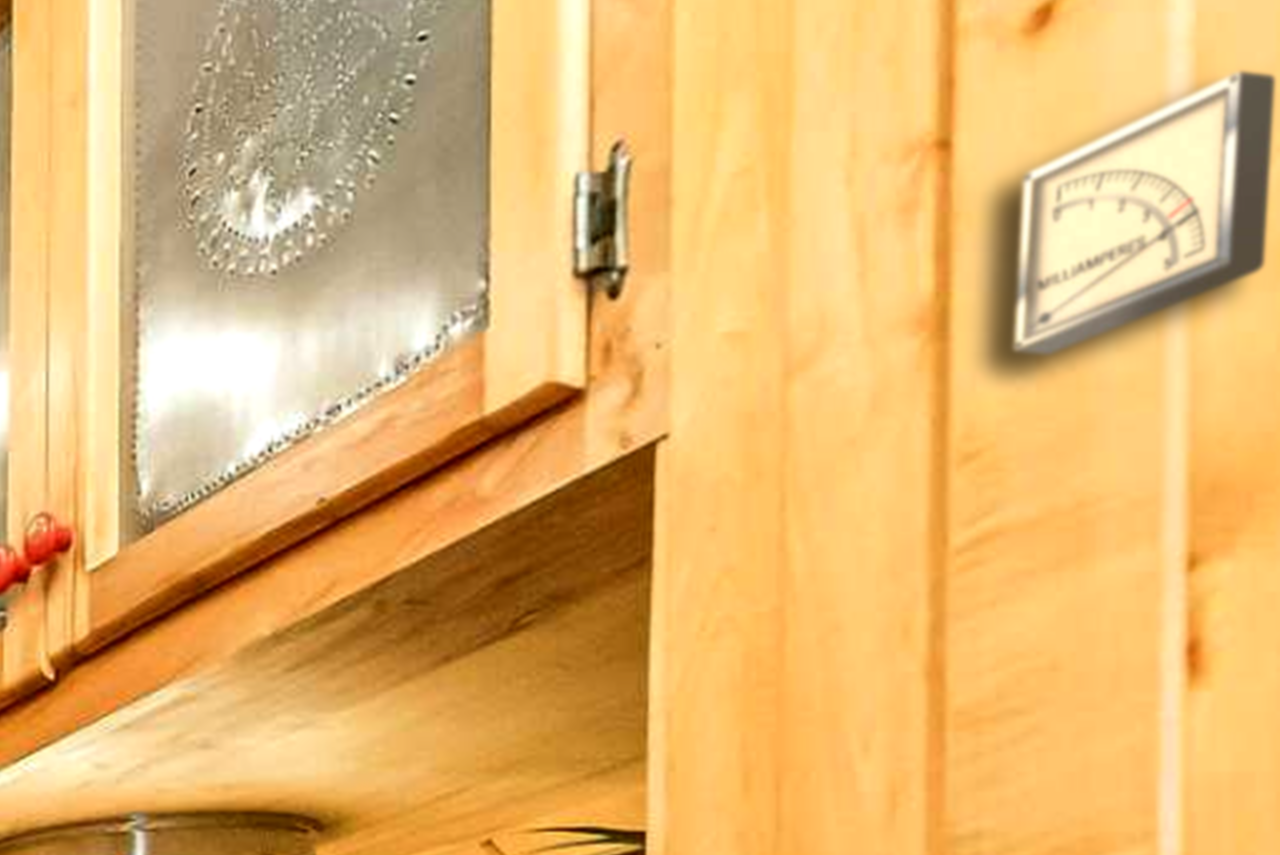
mA 4
